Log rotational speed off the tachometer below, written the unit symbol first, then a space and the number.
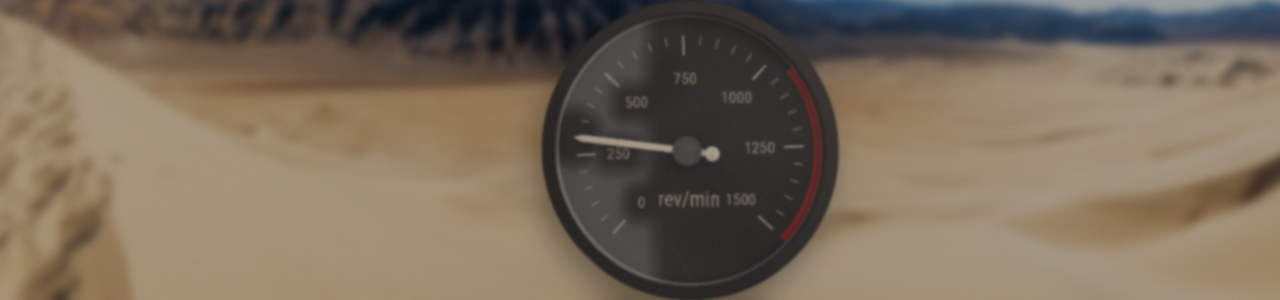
rpm 300
